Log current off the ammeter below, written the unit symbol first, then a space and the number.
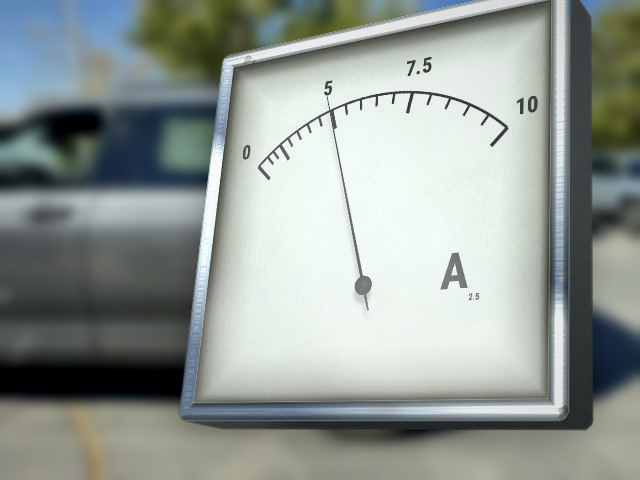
A 5
